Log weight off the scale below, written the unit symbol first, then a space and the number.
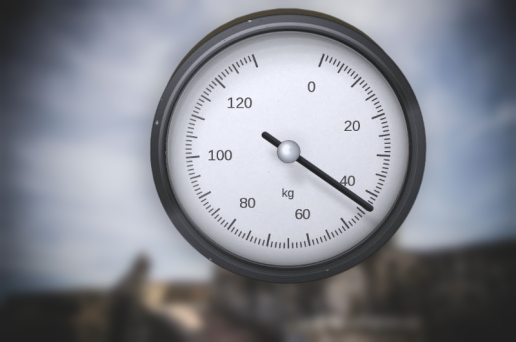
kg 43
